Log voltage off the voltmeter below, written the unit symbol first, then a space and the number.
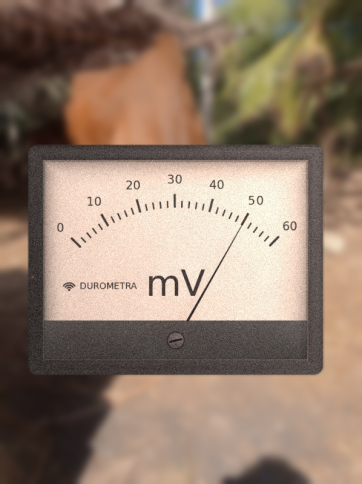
mV 50
